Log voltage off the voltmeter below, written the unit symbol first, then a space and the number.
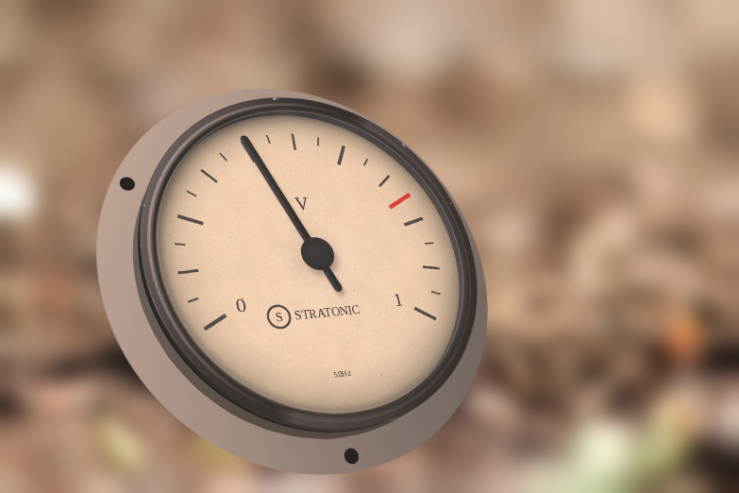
V 0.4
